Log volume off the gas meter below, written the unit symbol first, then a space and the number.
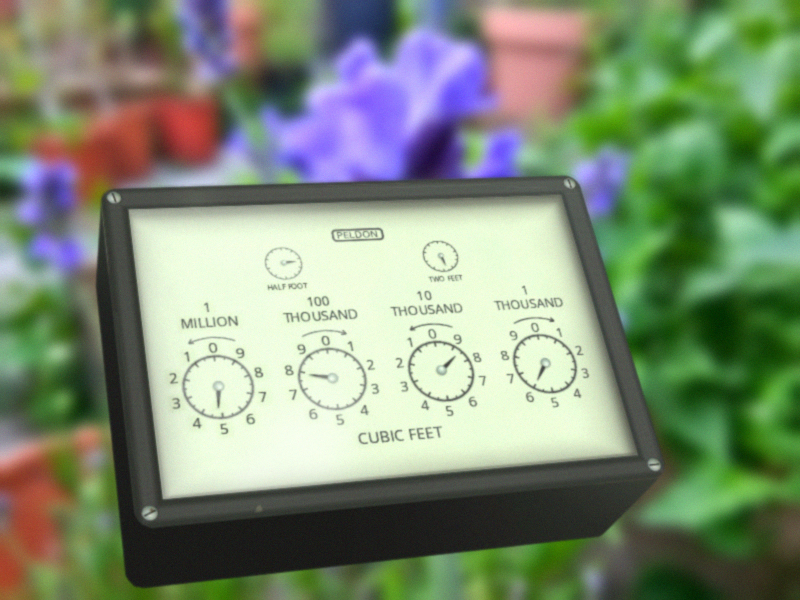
ft³ 478600
